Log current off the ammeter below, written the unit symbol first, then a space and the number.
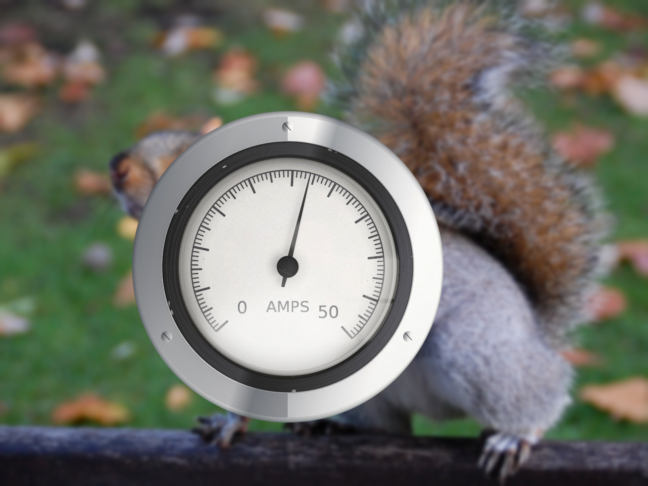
A 27
